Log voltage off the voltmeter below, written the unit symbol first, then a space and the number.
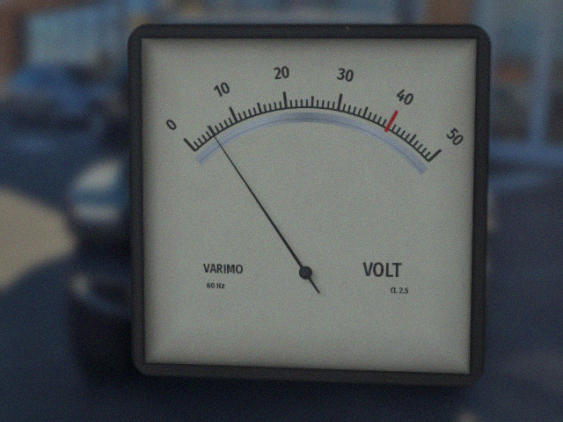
V 5
